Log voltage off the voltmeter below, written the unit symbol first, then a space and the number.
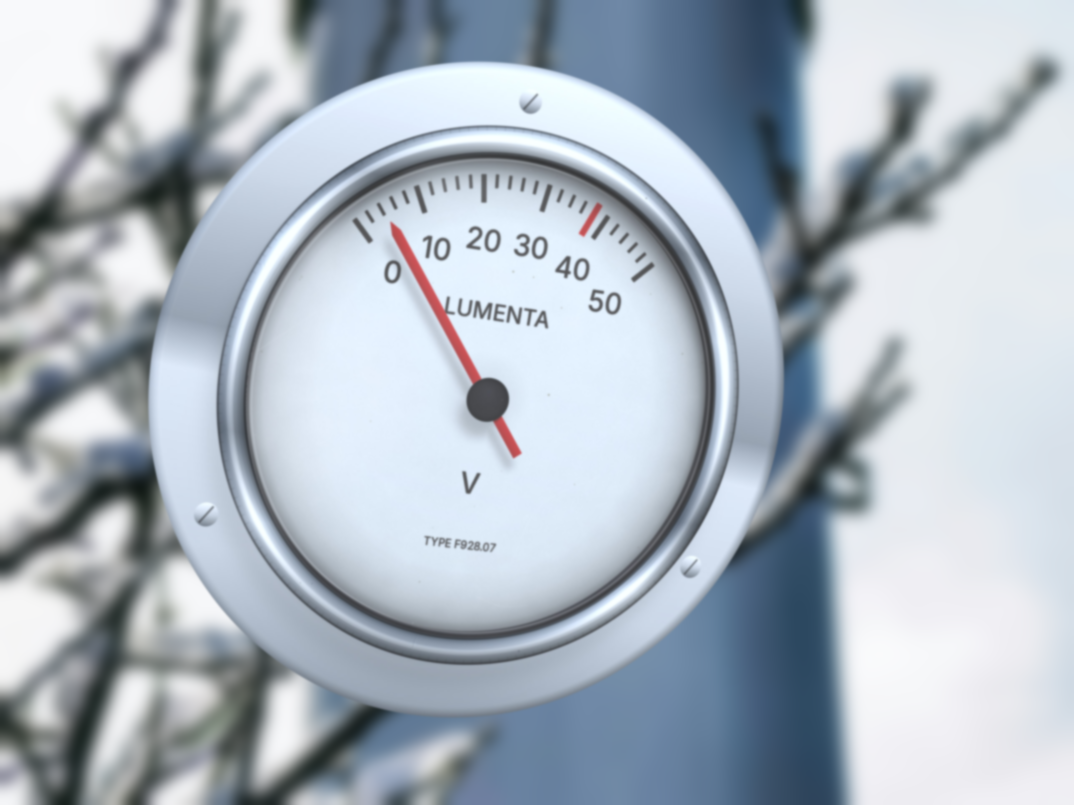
V 4
